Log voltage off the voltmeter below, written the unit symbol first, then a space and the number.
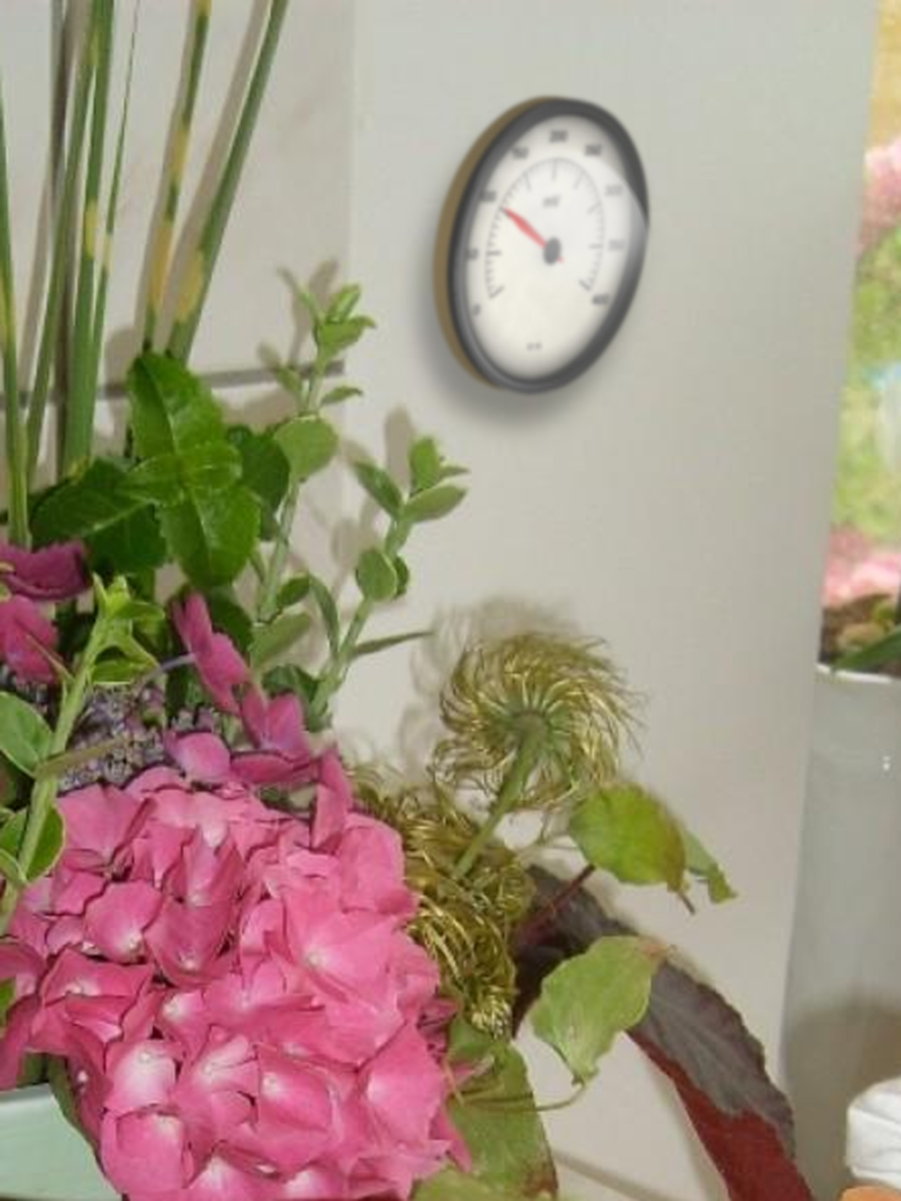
mV 100
